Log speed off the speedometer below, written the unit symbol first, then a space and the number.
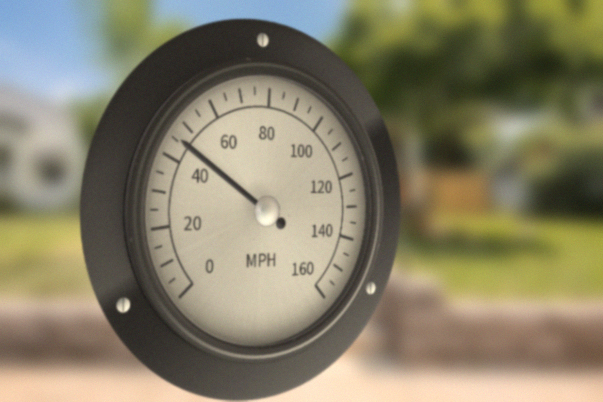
mph 45
